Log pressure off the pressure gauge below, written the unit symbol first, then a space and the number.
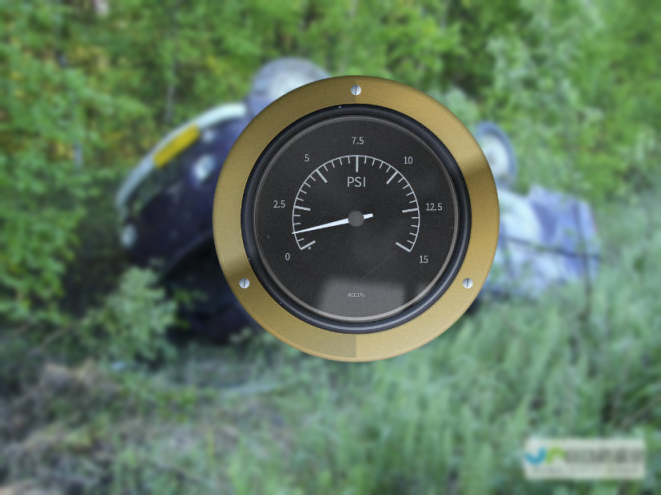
psi 1
